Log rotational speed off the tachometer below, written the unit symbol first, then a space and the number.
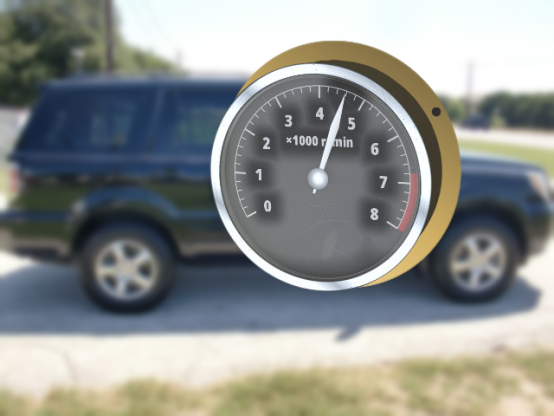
rpm 4600
